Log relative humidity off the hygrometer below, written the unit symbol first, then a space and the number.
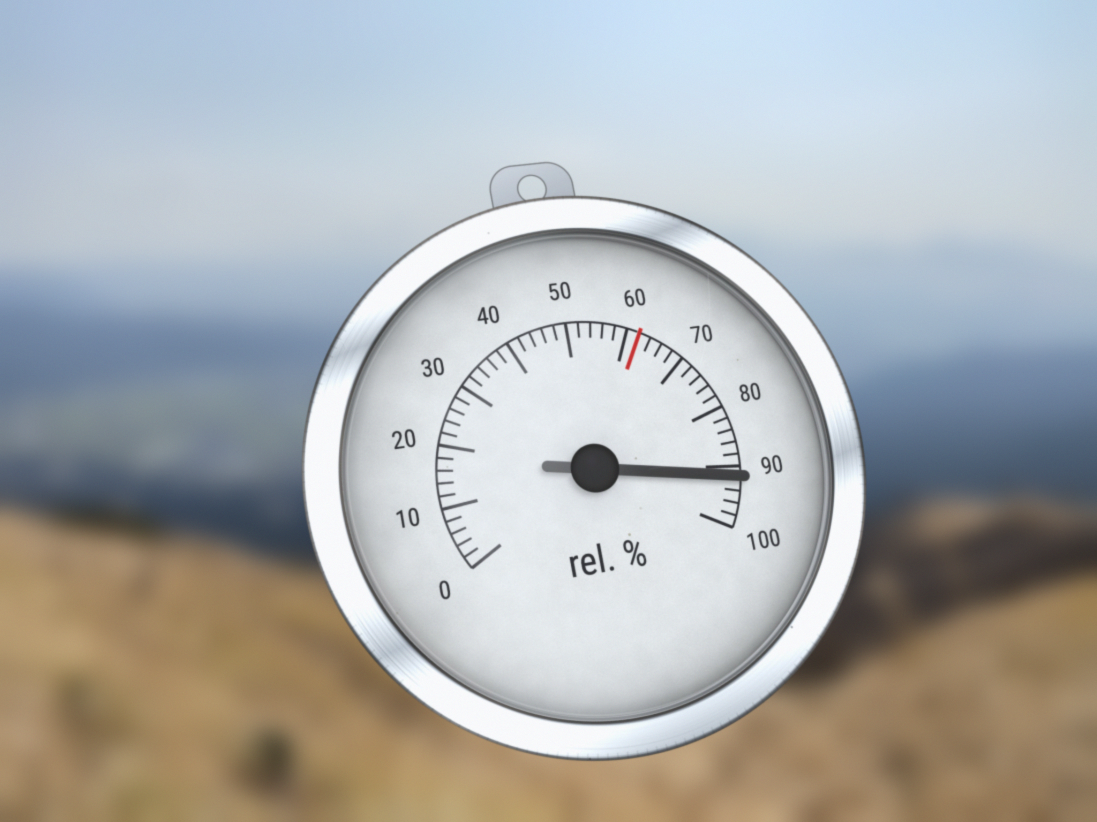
% 92
